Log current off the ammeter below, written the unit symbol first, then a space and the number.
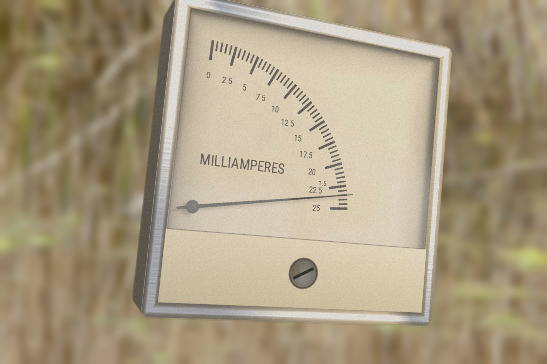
mA 23.5
